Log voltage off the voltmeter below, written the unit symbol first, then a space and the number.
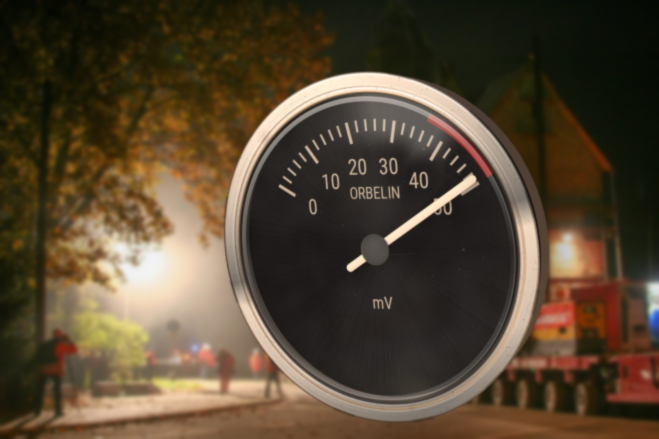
mV 49
